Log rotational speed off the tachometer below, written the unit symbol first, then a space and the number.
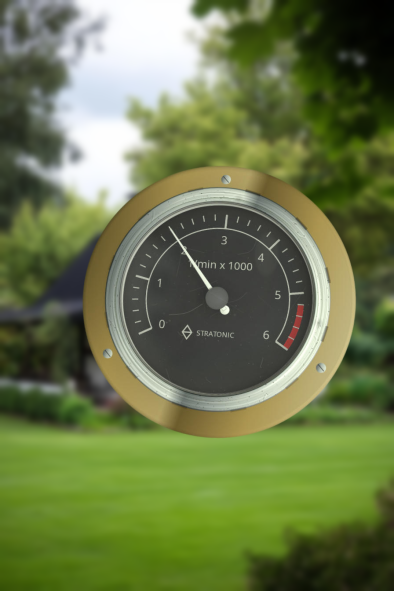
rpm 2000
